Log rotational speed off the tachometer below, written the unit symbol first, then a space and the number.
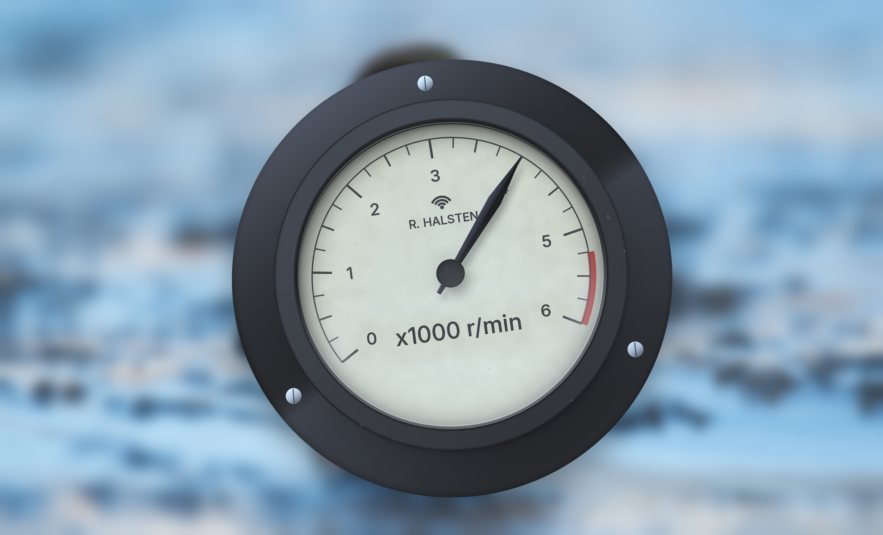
rpm 4000
